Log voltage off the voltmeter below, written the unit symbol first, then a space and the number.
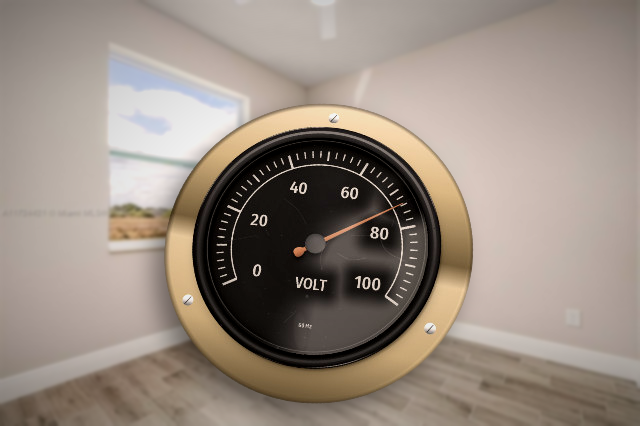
V 74
